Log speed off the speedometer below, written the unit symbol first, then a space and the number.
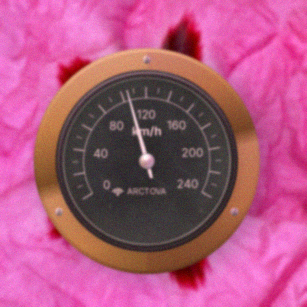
km/h 105
